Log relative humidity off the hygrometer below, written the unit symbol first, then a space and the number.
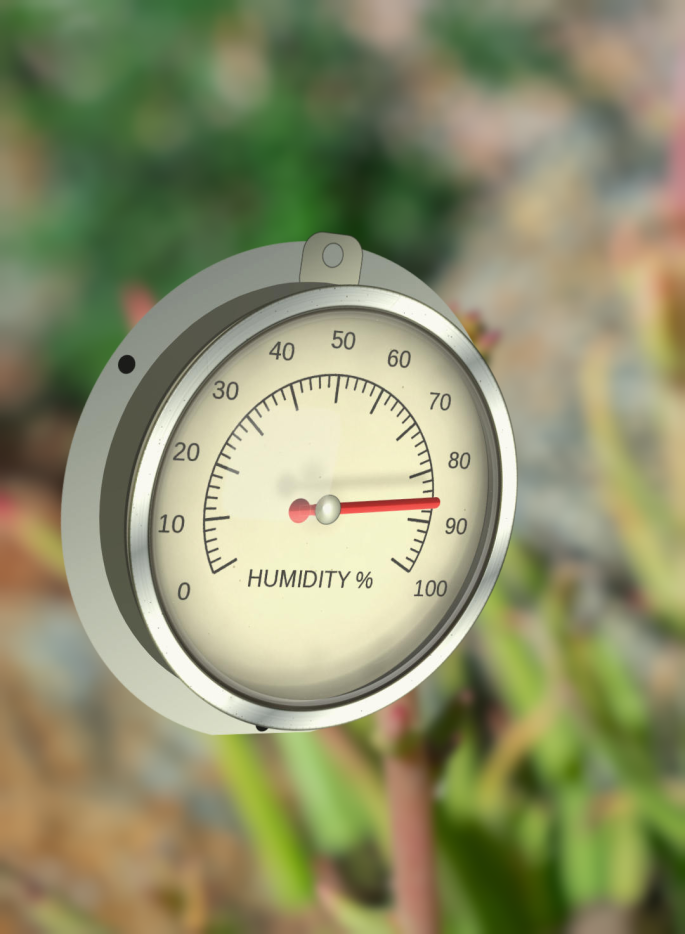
% 86
